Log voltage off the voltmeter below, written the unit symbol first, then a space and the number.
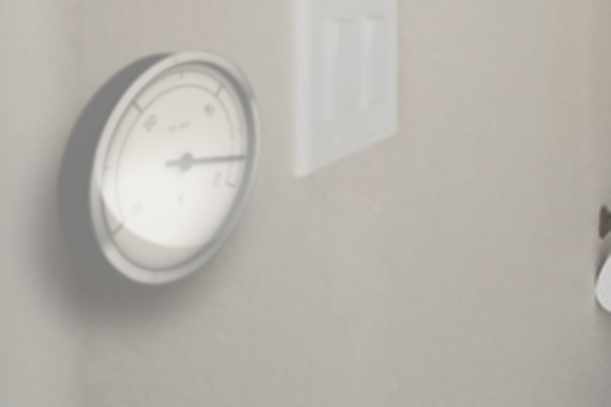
V 55
